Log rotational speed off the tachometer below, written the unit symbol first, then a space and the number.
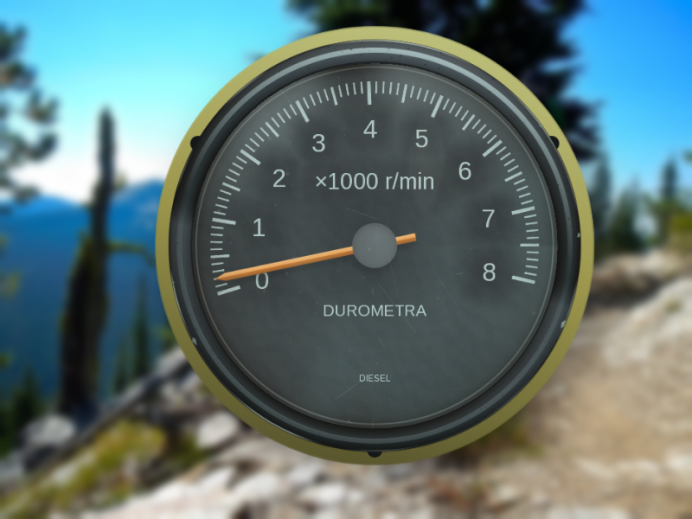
rpm 200
